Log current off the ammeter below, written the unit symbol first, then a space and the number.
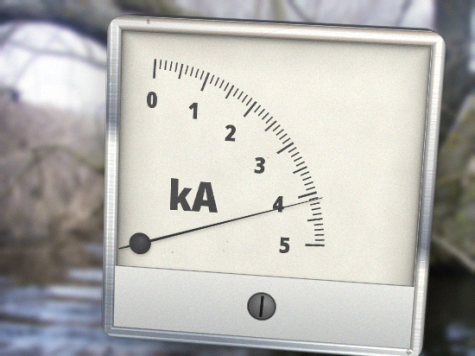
kA 4.1
